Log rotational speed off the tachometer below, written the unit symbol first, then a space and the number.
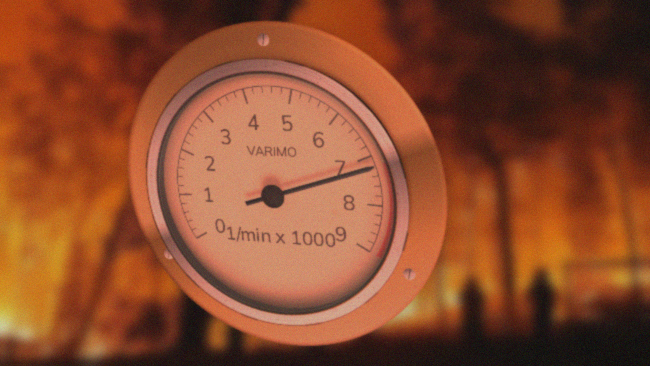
rpm 7200
